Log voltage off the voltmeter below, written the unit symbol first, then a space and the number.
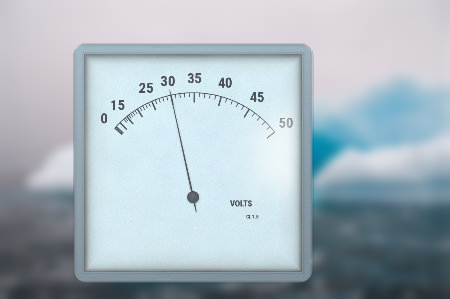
V 30
